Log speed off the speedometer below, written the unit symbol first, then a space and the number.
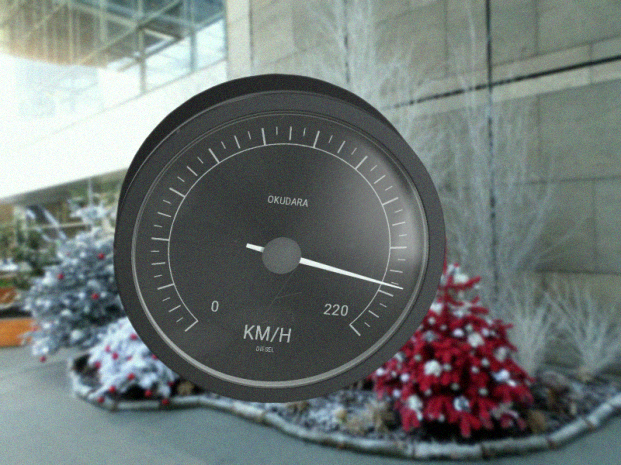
km/h 195
